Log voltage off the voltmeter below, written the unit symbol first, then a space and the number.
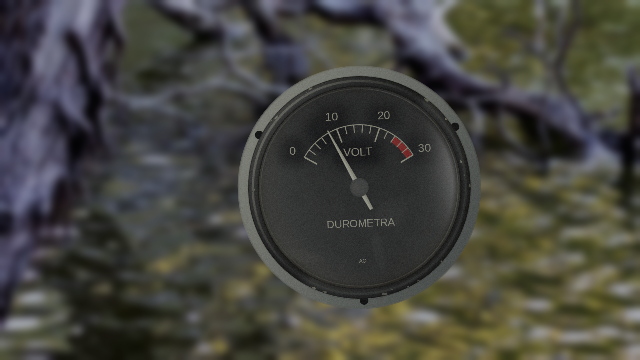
V 8
